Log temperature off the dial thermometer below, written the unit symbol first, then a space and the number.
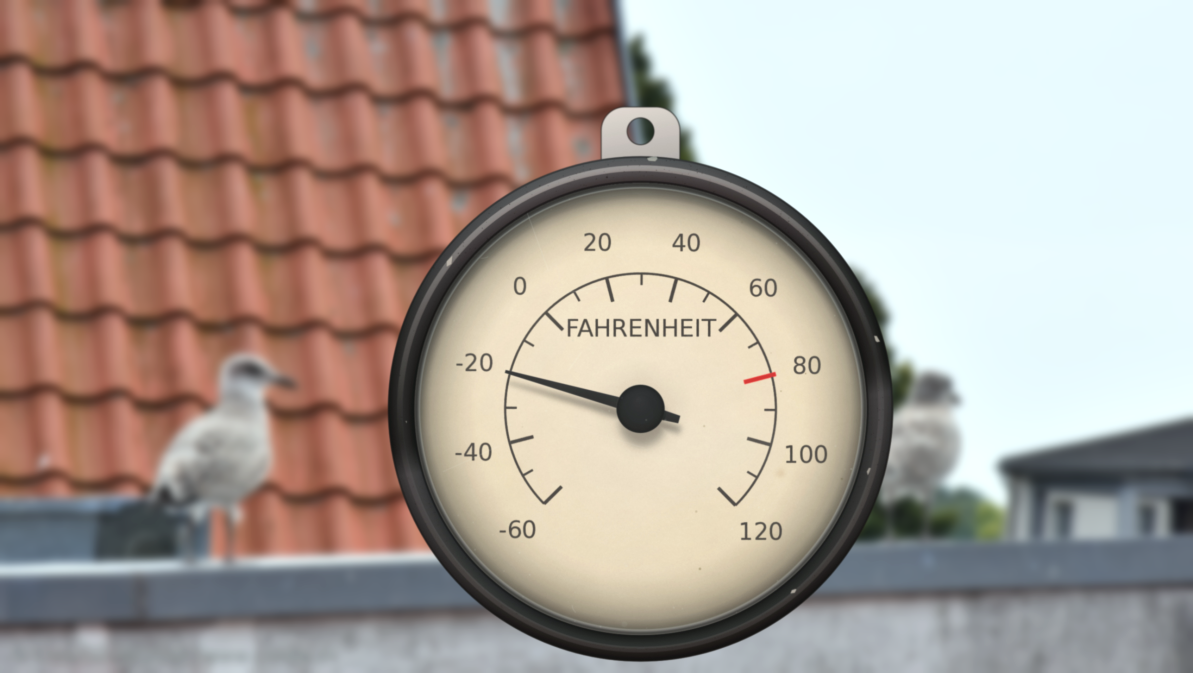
°F -20
